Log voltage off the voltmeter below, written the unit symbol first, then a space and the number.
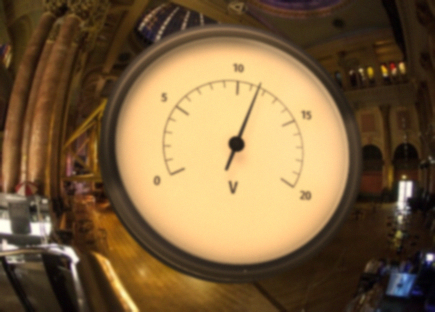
V 11.5
